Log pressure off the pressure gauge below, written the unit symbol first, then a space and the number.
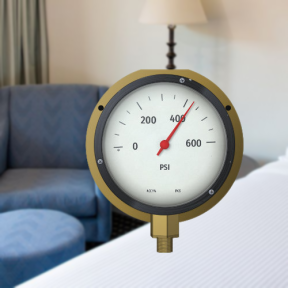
psi 425
